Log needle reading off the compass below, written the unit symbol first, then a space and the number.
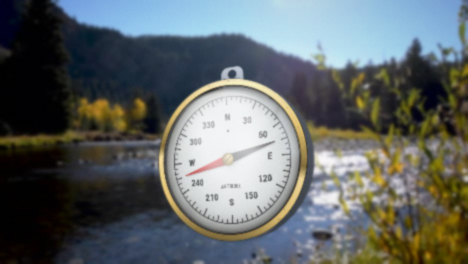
° 255
